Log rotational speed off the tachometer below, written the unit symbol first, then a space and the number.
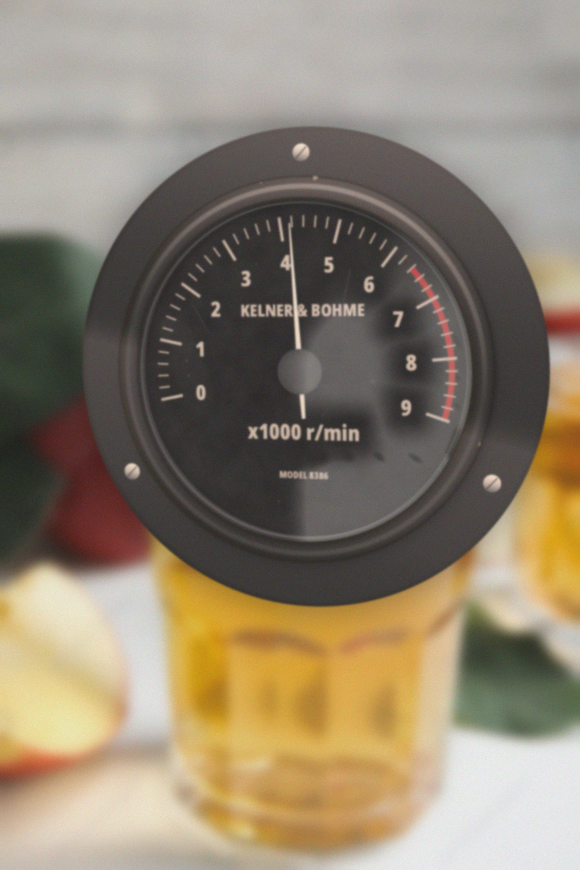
rpm 4200
